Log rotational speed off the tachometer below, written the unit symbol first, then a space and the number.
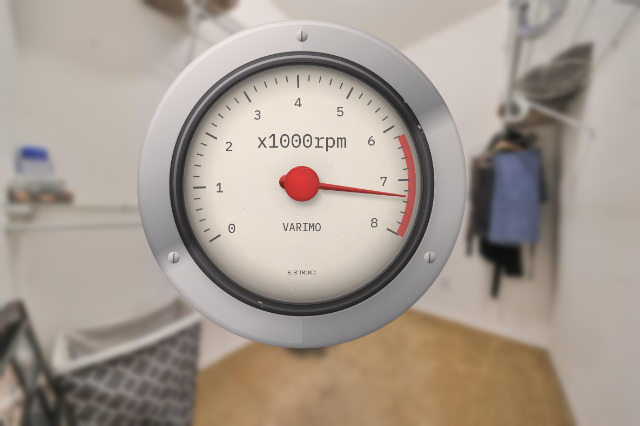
rpm 7300
